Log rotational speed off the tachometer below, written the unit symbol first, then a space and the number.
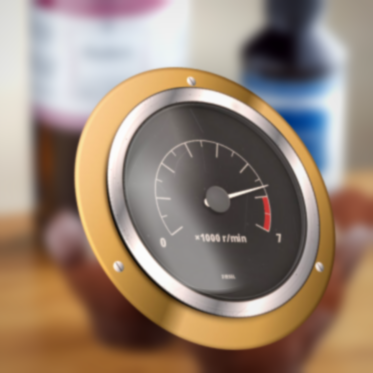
rpm 5750
